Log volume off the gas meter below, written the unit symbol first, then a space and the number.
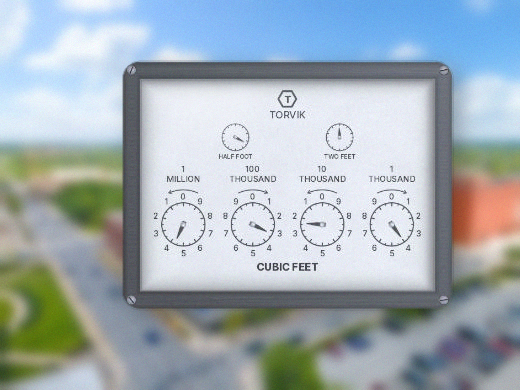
ft³ 432400
